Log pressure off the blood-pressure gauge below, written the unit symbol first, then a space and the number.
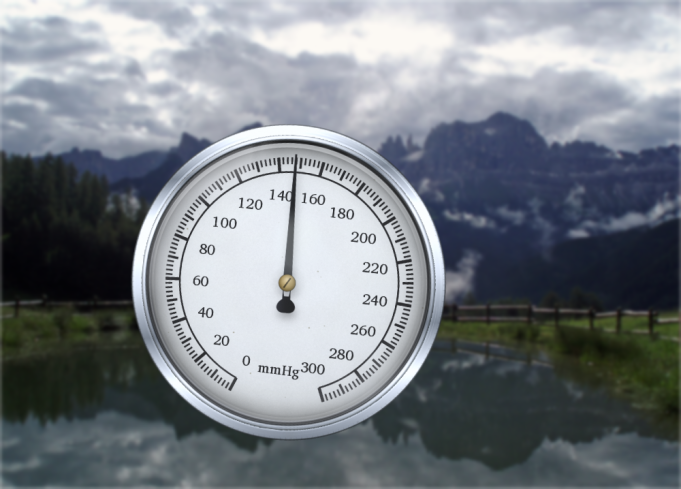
mmHg 148
